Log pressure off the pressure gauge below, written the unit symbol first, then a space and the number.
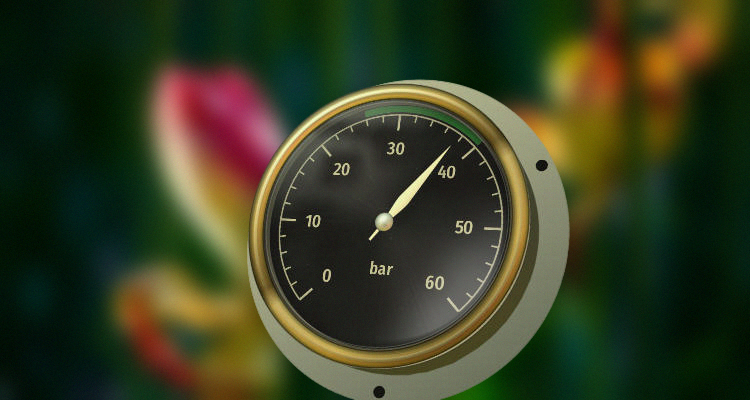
bar 38
